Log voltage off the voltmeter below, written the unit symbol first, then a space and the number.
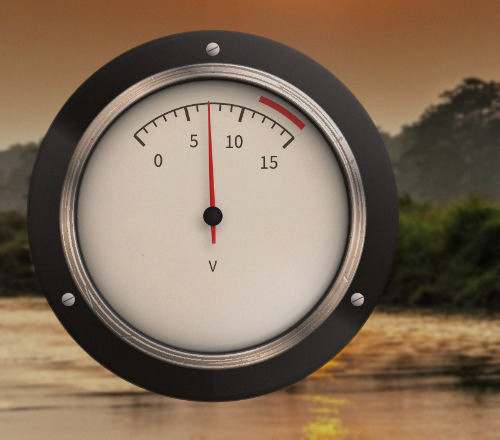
V 7
